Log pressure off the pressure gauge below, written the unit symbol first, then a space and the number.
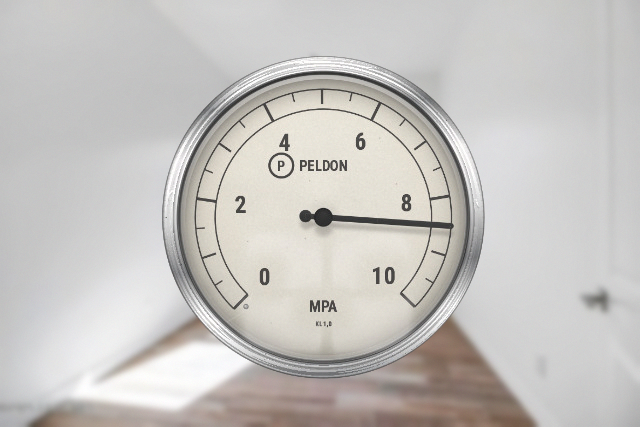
MPa 8.5
